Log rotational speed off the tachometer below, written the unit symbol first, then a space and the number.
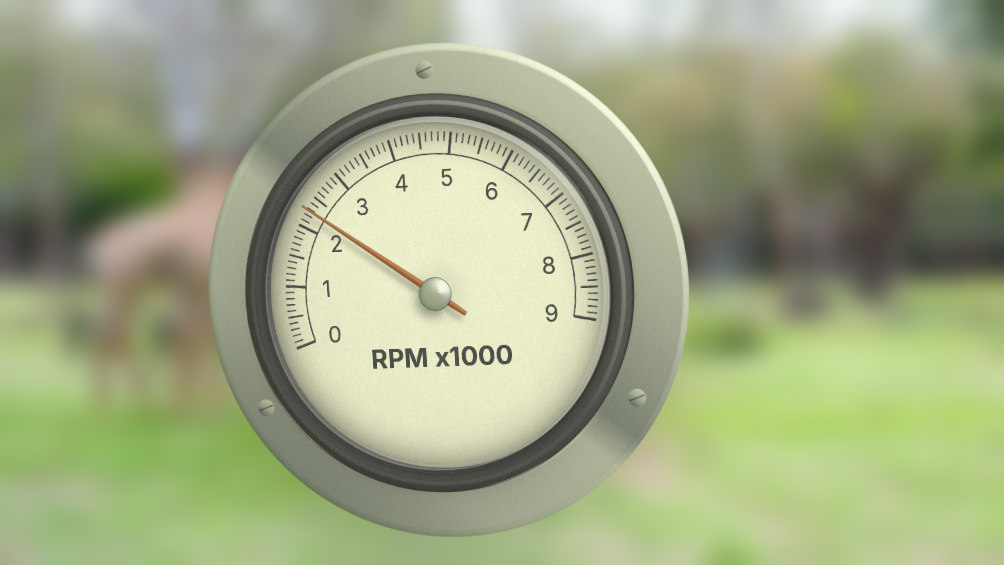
rpm 2300
